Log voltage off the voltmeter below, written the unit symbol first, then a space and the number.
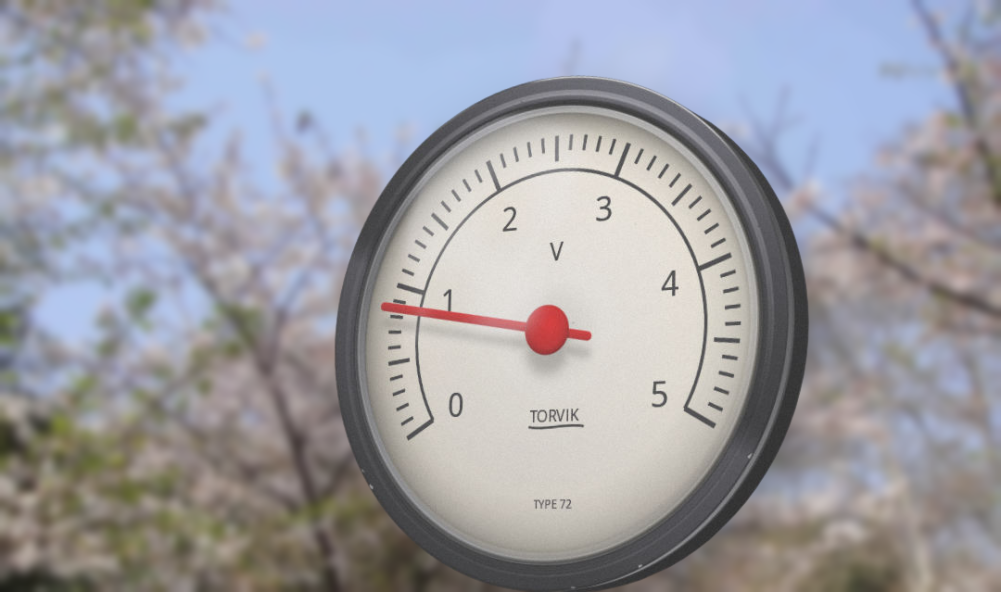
V 0.85
